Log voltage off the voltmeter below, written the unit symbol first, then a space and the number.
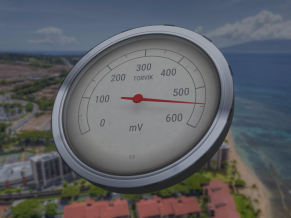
mV 550
